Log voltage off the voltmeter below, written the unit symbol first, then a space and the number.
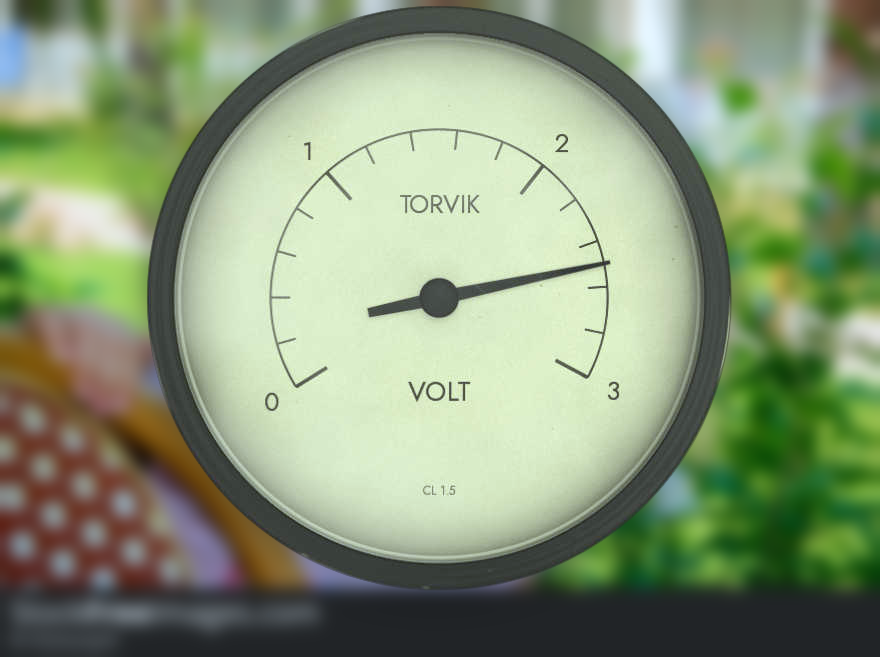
V 2.5
